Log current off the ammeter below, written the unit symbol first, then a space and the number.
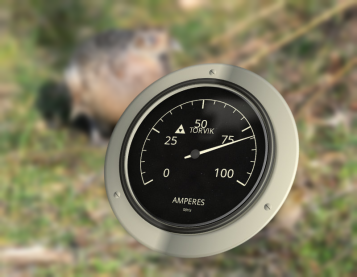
A 80
